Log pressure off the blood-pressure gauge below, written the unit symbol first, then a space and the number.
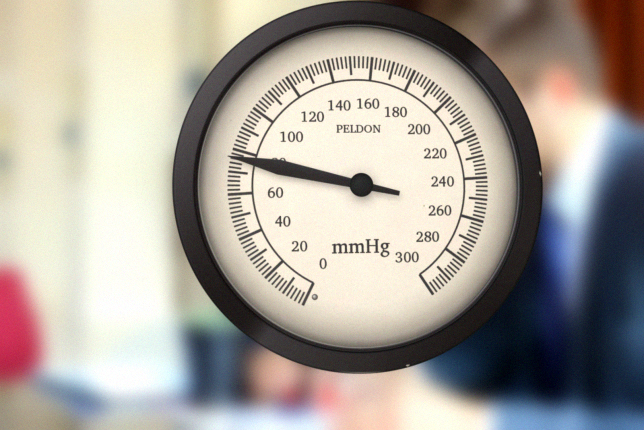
mmHg 76
